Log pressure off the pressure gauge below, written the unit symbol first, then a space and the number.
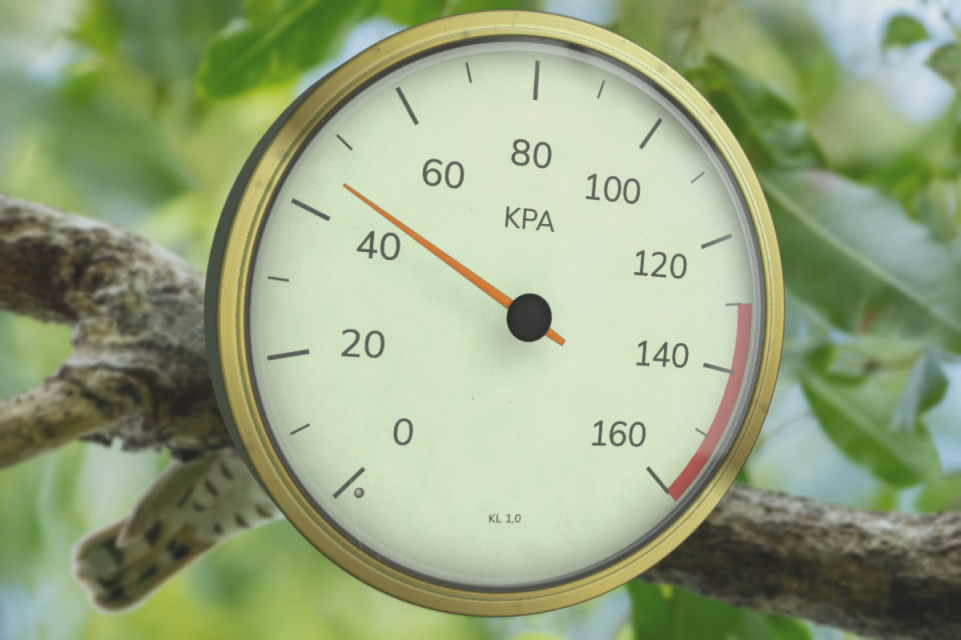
kPa 45
